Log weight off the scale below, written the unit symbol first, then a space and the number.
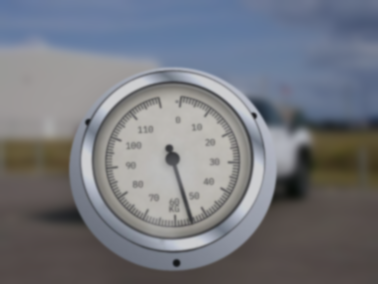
kg 55
